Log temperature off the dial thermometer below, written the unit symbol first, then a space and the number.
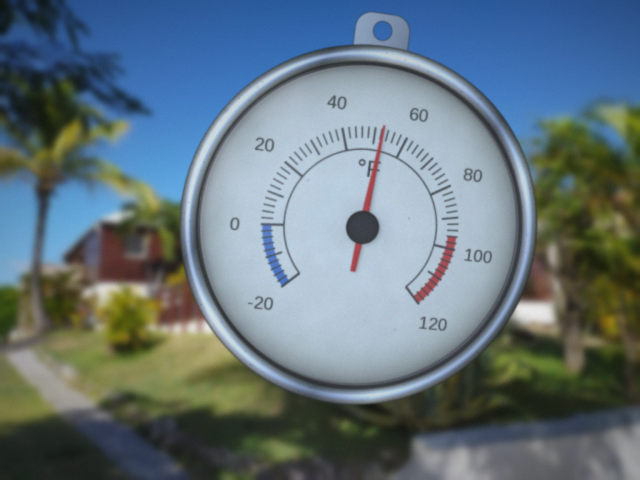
°F 52
